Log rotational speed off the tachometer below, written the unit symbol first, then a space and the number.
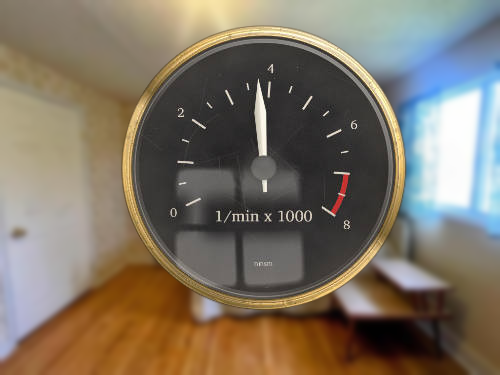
rpm 3750
